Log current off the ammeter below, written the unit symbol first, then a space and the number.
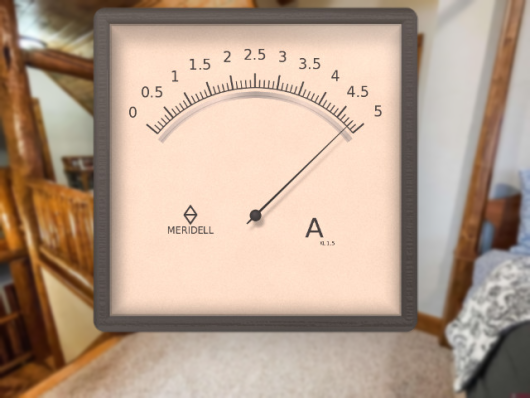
A 4.8
